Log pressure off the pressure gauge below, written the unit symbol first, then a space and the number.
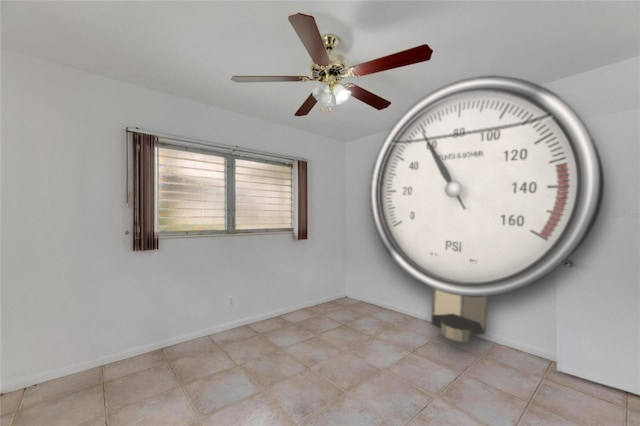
psi 60
